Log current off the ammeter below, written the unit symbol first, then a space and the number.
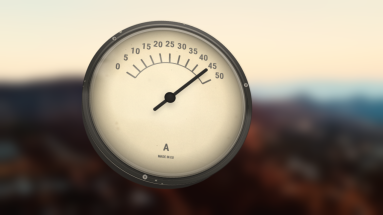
A 45
